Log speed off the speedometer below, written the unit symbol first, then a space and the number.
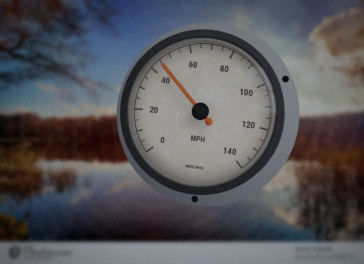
mph 45
